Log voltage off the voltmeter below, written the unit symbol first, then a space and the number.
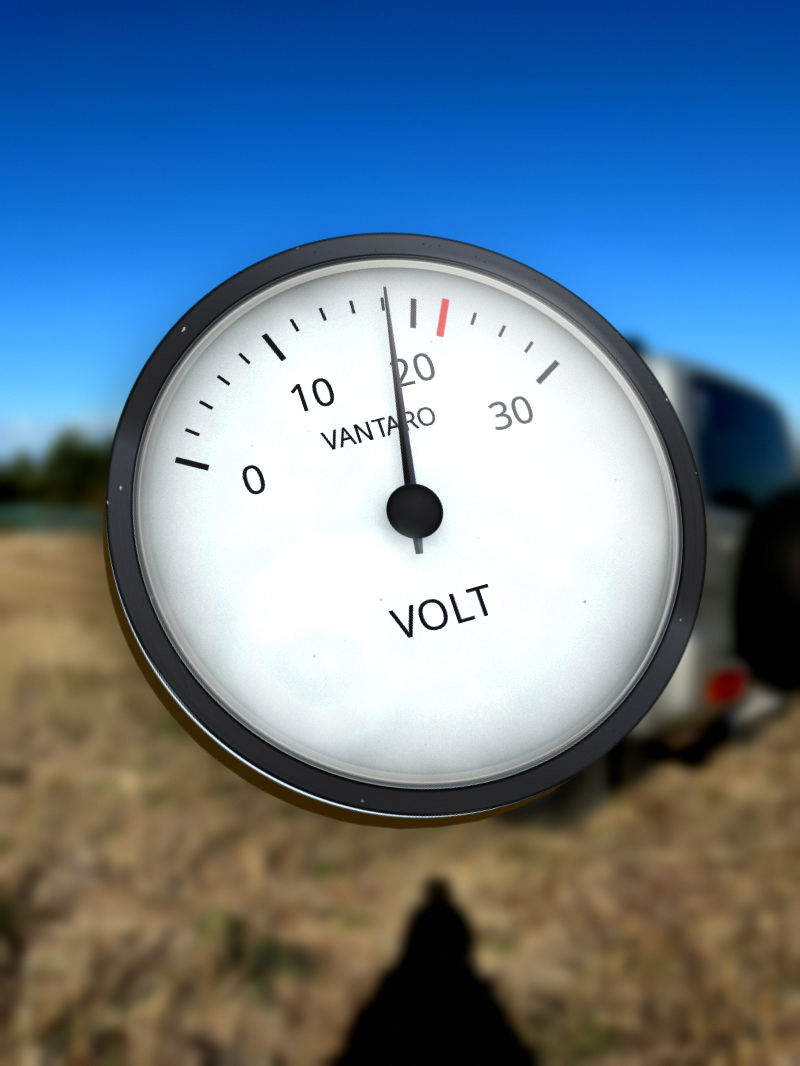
V 18
